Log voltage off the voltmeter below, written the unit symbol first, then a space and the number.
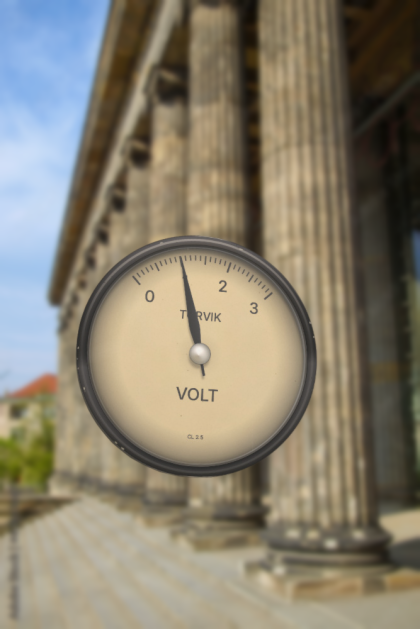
V 1
